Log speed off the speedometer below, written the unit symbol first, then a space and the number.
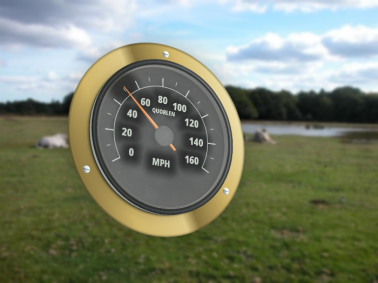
mph 50
